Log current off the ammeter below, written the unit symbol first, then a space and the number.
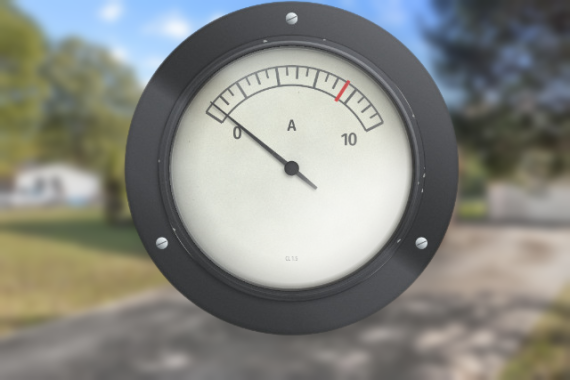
A 0.5
